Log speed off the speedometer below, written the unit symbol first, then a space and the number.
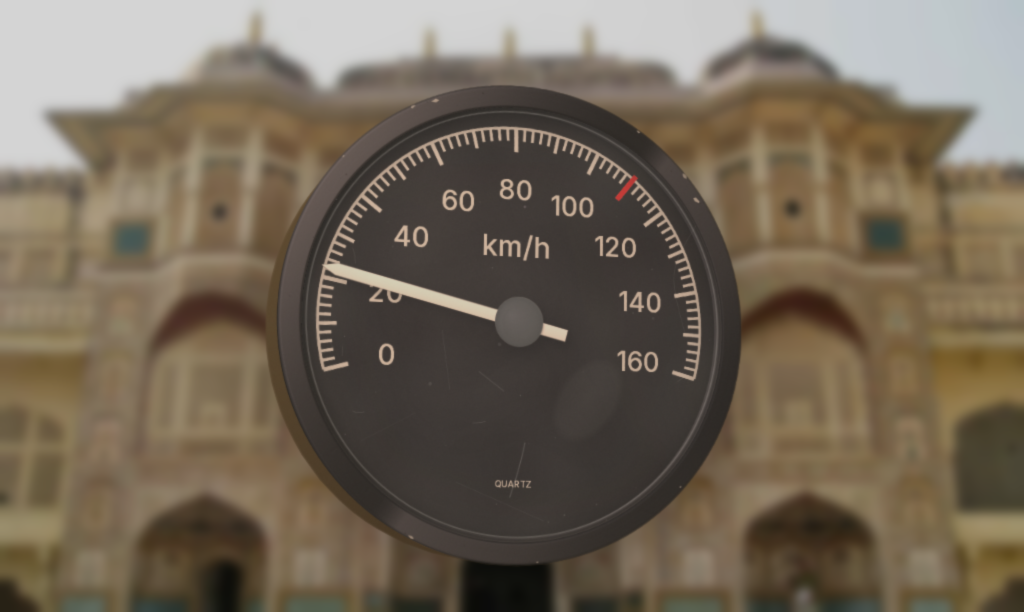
km/h 22
